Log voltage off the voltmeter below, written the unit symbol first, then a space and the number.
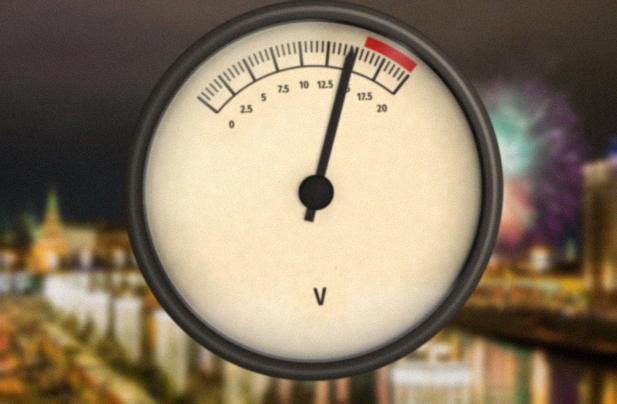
V 14.5
